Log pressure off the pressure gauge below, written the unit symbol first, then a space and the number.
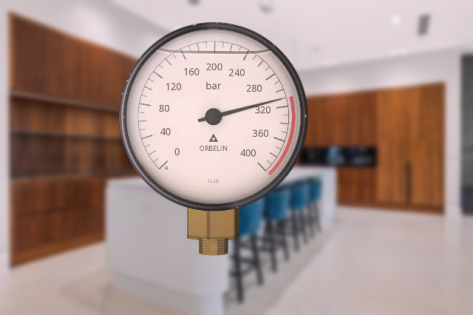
bar 310
